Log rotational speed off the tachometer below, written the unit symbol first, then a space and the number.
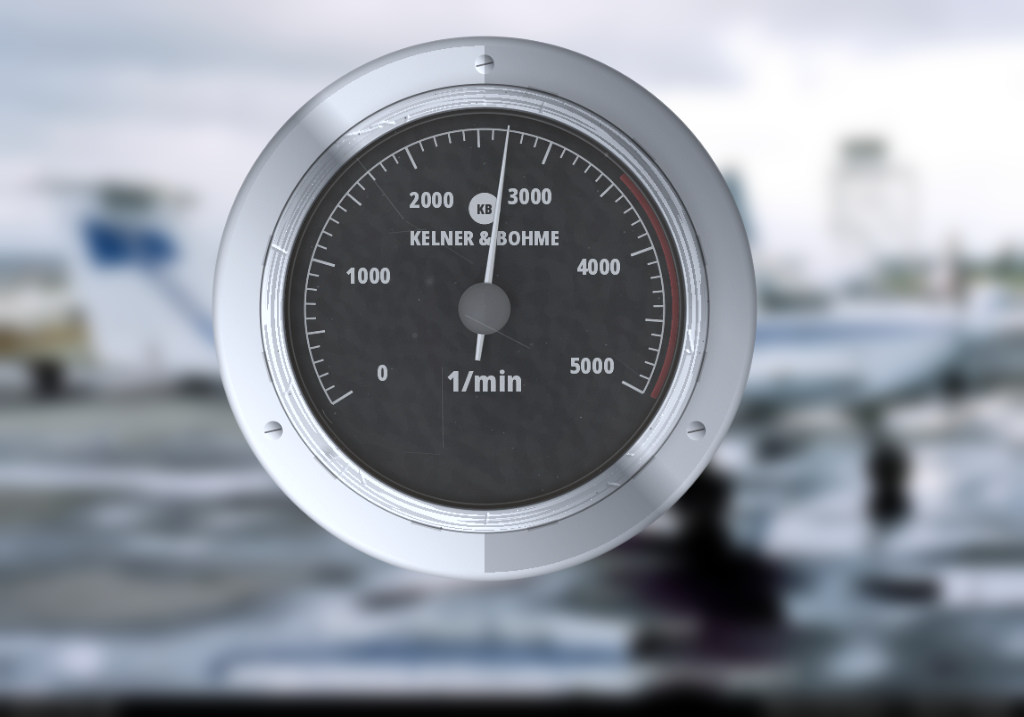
rpm 2700
